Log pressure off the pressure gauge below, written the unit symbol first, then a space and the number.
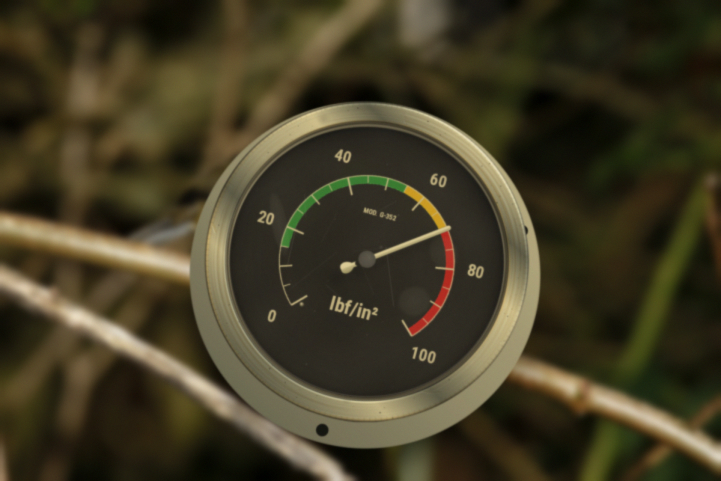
psi 70
